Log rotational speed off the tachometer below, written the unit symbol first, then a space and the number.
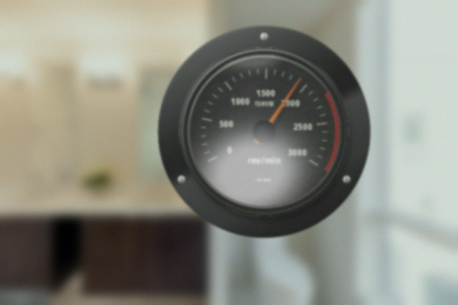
rpm 1900
